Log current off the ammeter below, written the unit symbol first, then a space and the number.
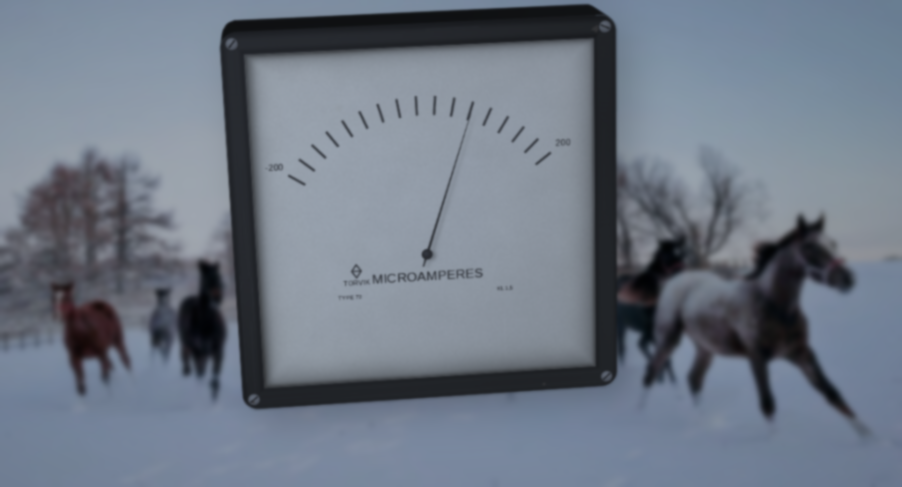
µA 75
